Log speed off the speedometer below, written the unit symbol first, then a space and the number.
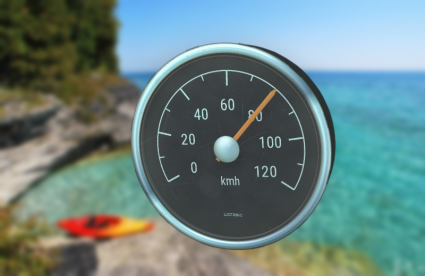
km/h 80
